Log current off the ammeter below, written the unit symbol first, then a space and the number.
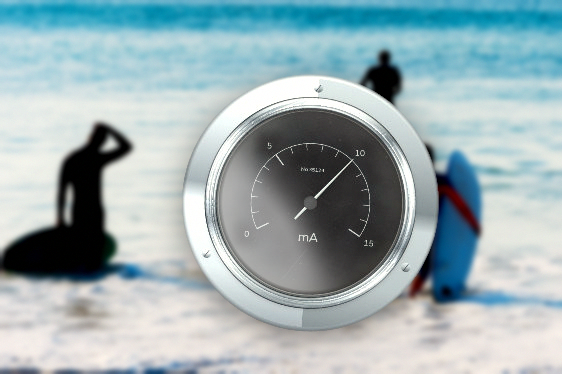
mA 10
